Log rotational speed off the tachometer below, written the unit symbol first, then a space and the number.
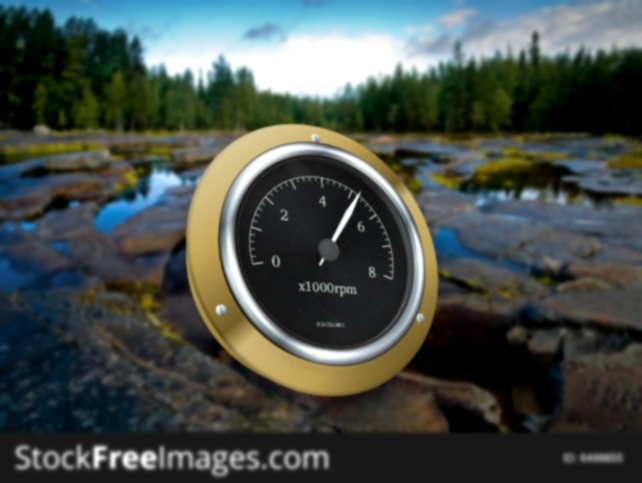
rpm 5200
